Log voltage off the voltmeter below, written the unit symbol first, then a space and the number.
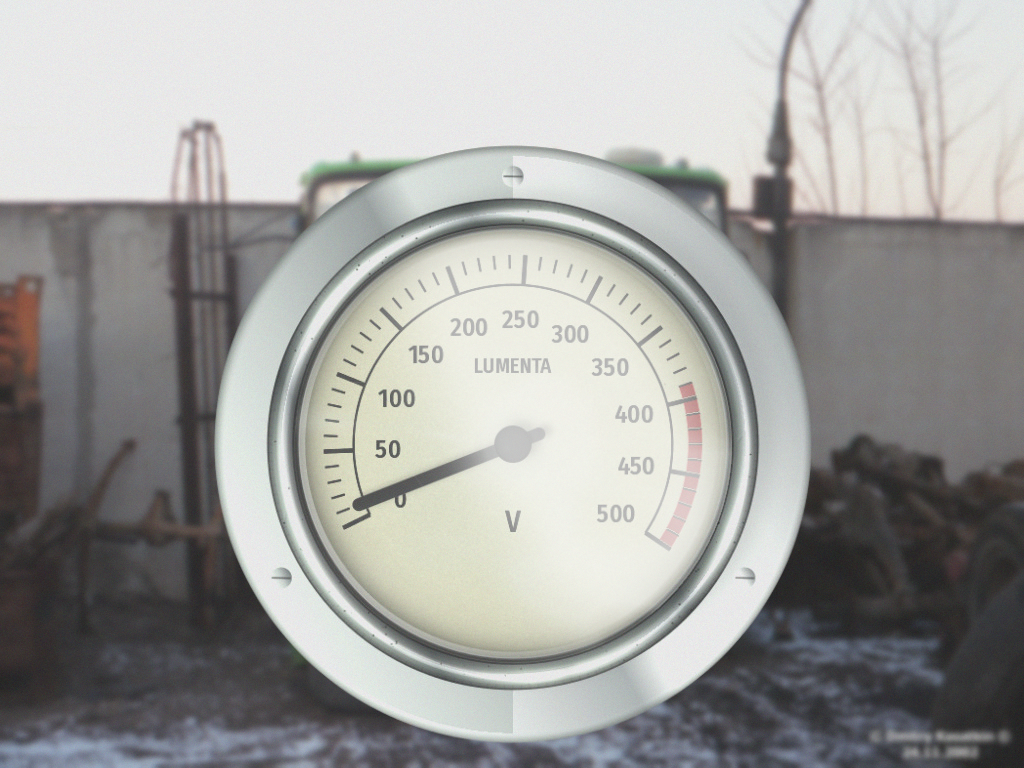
V 10
